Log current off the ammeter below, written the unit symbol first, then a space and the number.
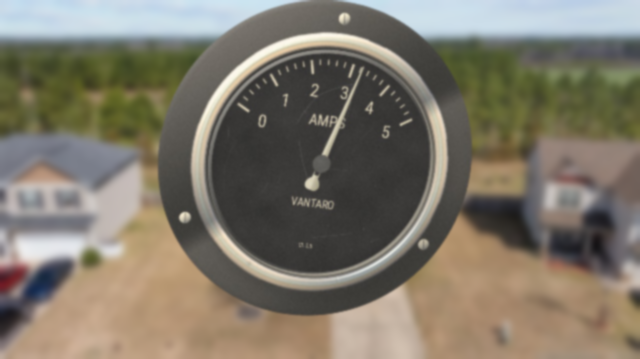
A 3.2
